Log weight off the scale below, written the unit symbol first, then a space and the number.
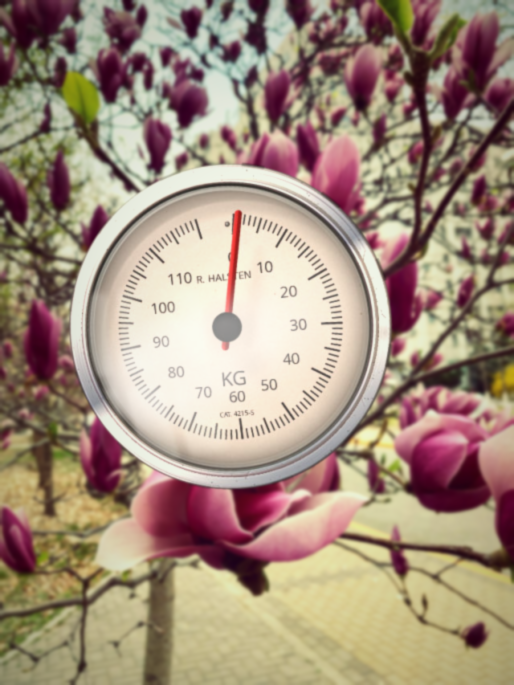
kg 1
